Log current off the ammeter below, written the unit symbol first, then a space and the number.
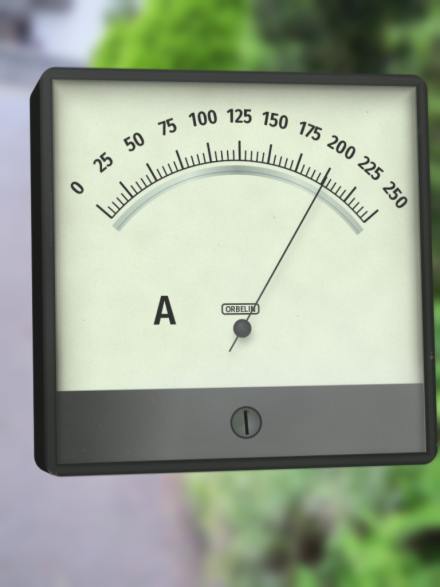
A 200
